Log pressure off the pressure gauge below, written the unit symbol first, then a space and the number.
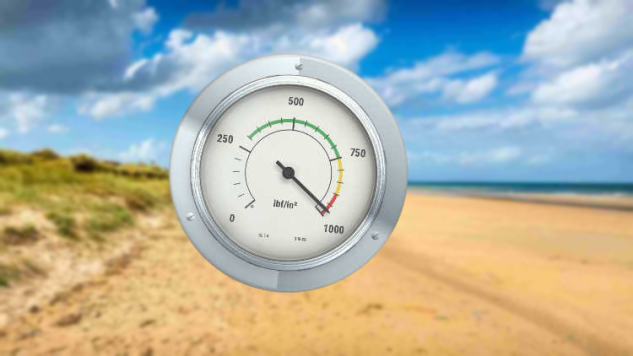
psi 975
